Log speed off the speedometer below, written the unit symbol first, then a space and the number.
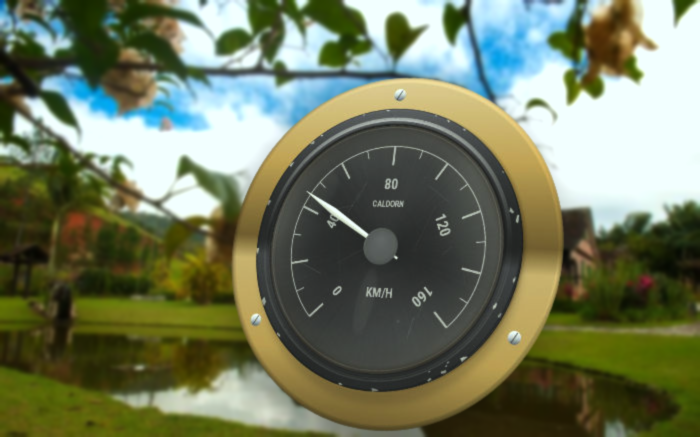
km/h 45
